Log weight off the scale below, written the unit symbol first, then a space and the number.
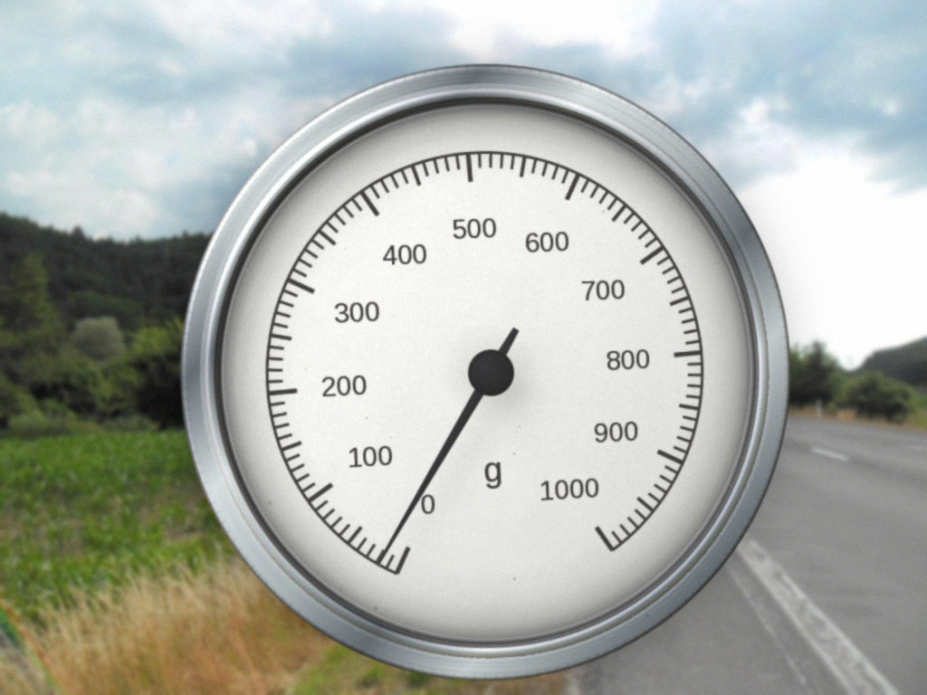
g 20
